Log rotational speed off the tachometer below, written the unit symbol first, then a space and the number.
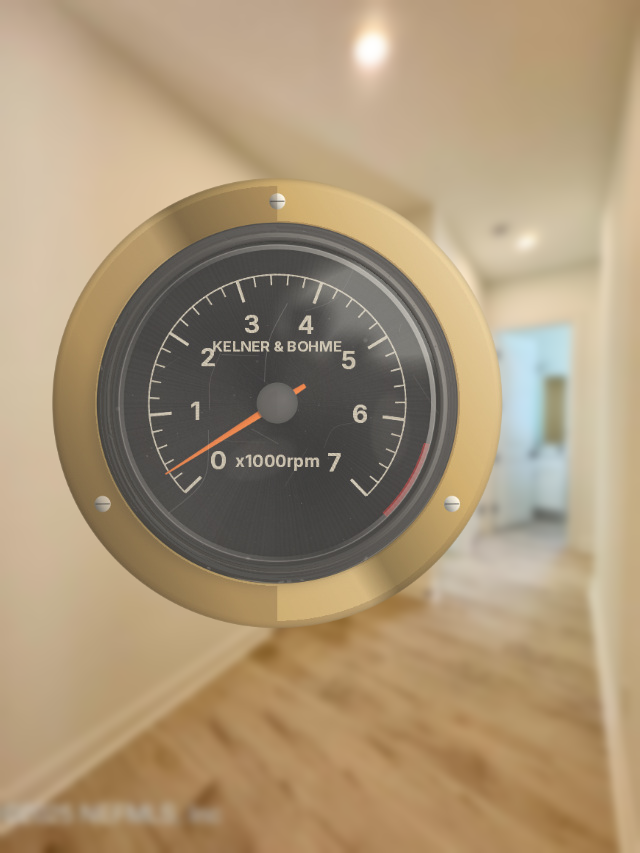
rpm 300
